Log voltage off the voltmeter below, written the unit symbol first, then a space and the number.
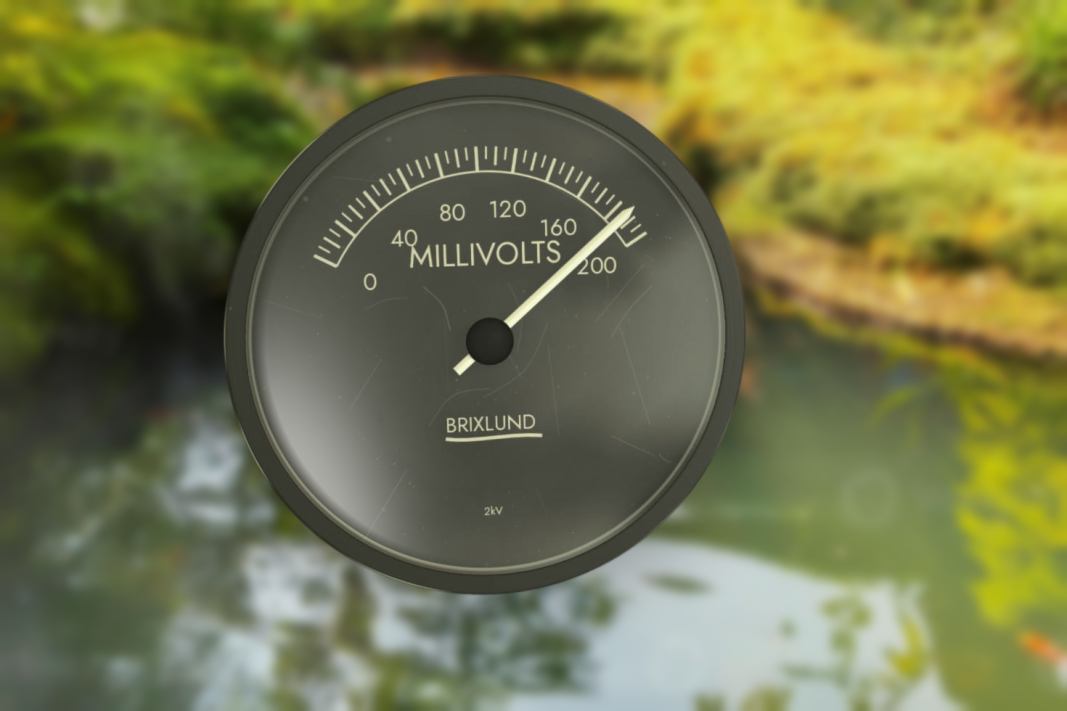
mV 185
